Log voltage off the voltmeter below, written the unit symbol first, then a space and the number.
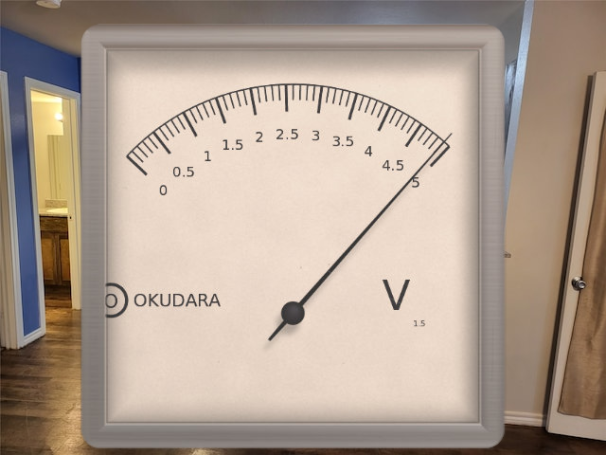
V 4.9
